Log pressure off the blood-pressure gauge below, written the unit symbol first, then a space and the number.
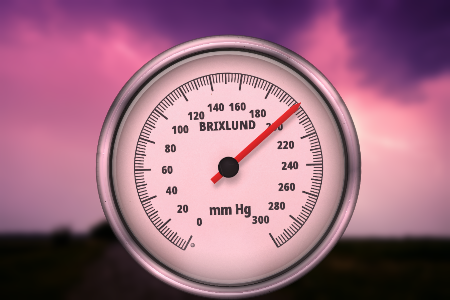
mmHg 200
